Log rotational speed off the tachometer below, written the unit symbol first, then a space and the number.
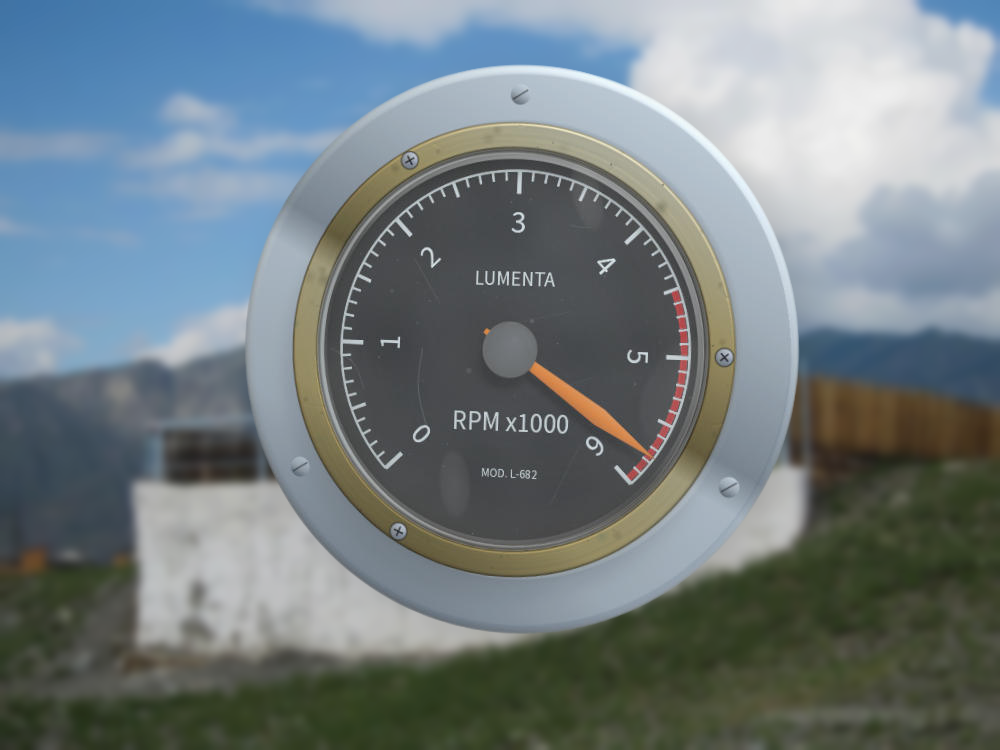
rpm 5750
